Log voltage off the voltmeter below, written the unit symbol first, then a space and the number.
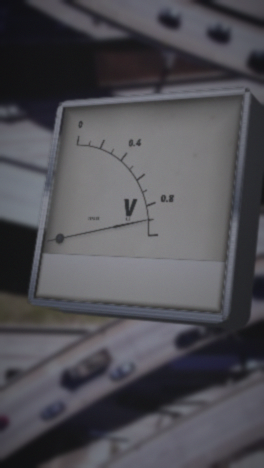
V 0.9
